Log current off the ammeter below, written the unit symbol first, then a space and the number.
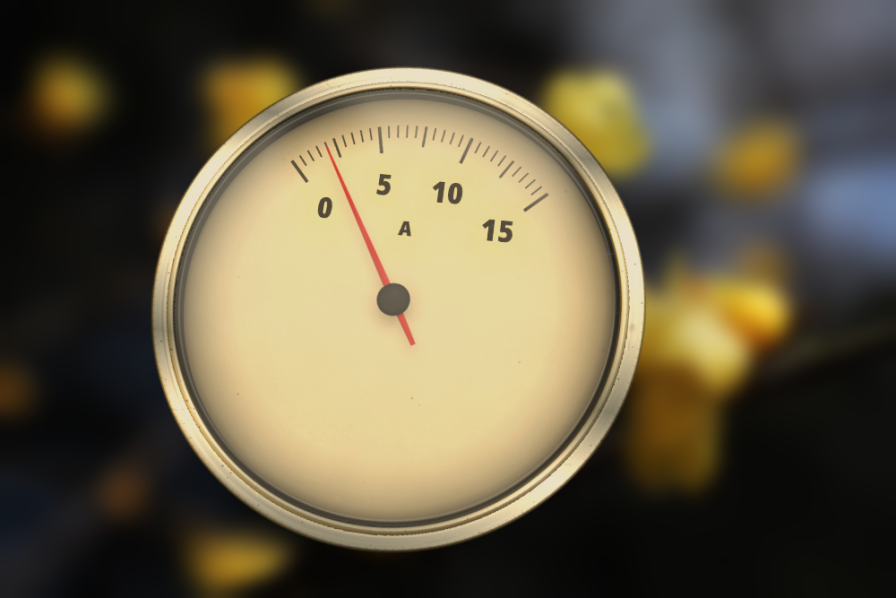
A 2
